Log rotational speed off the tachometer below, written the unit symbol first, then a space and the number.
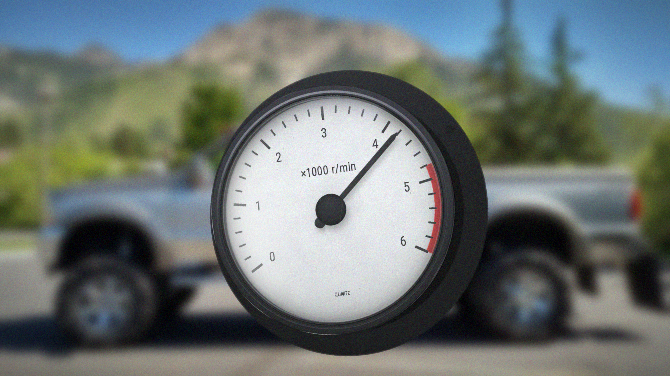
rpm 4200
